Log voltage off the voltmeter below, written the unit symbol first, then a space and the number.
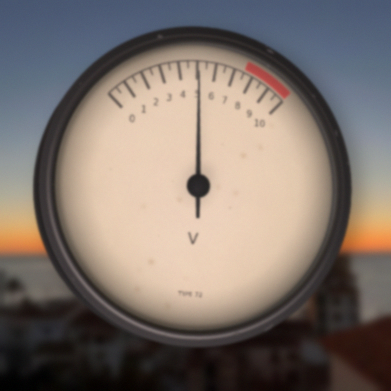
V 5
